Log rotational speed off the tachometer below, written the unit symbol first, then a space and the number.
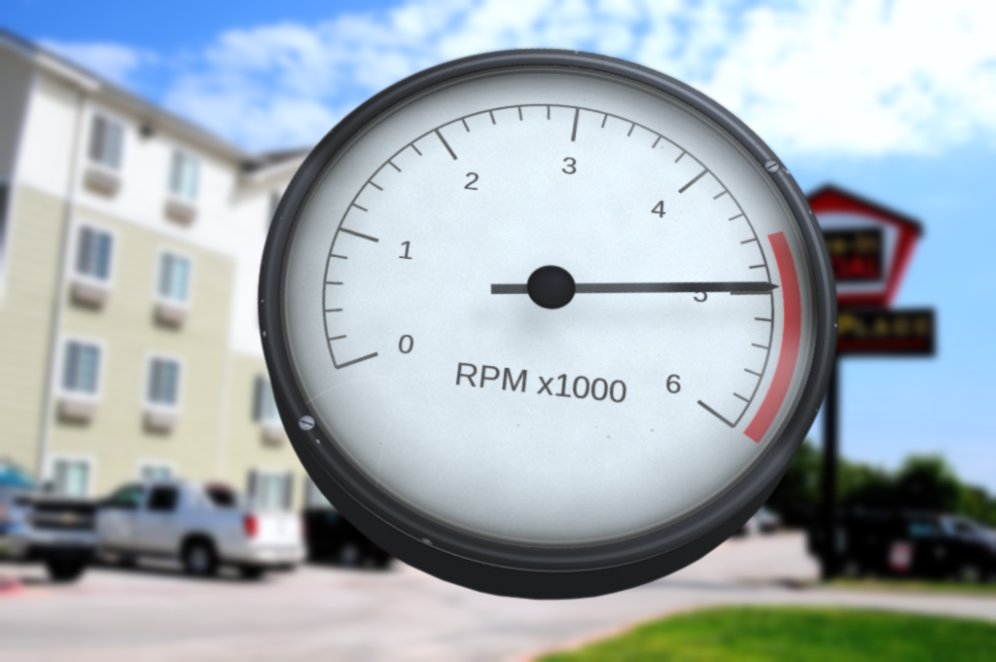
rpm 5000
